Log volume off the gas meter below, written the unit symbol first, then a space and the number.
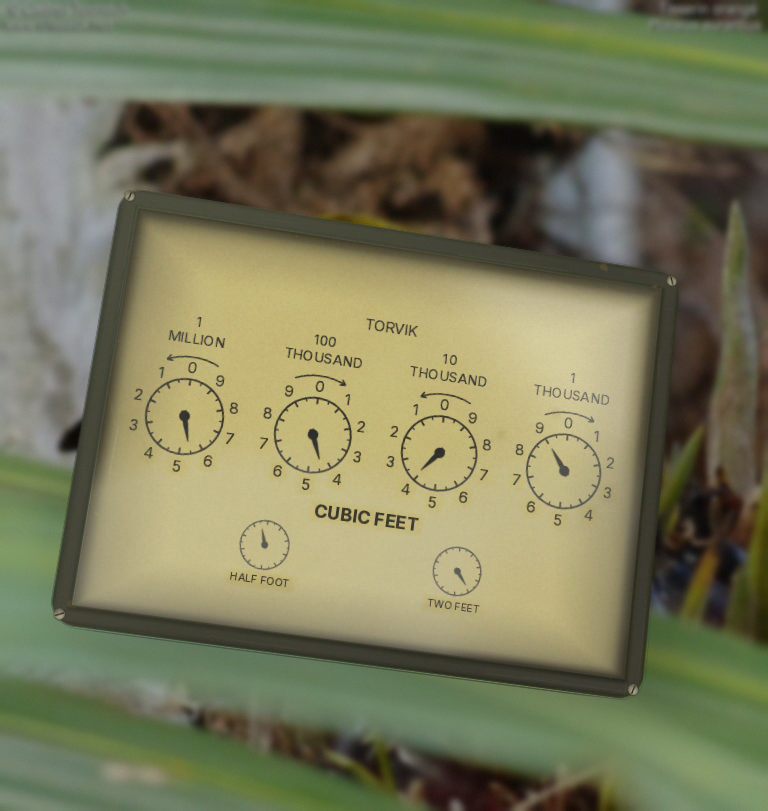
ft³ 543900
